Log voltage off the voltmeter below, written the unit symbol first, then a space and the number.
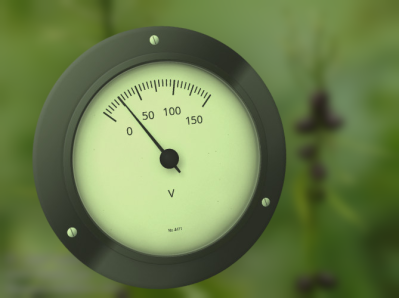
V 25
